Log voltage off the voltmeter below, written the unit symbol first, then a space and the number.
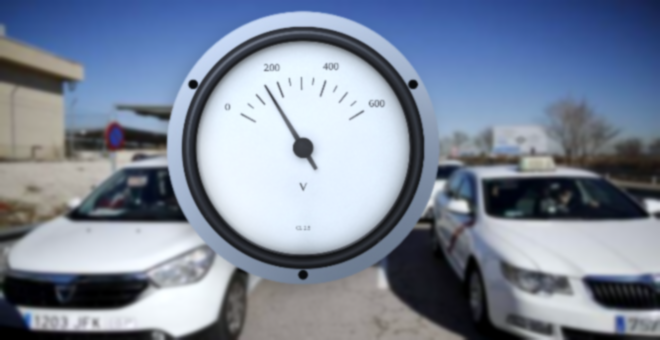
V 150
